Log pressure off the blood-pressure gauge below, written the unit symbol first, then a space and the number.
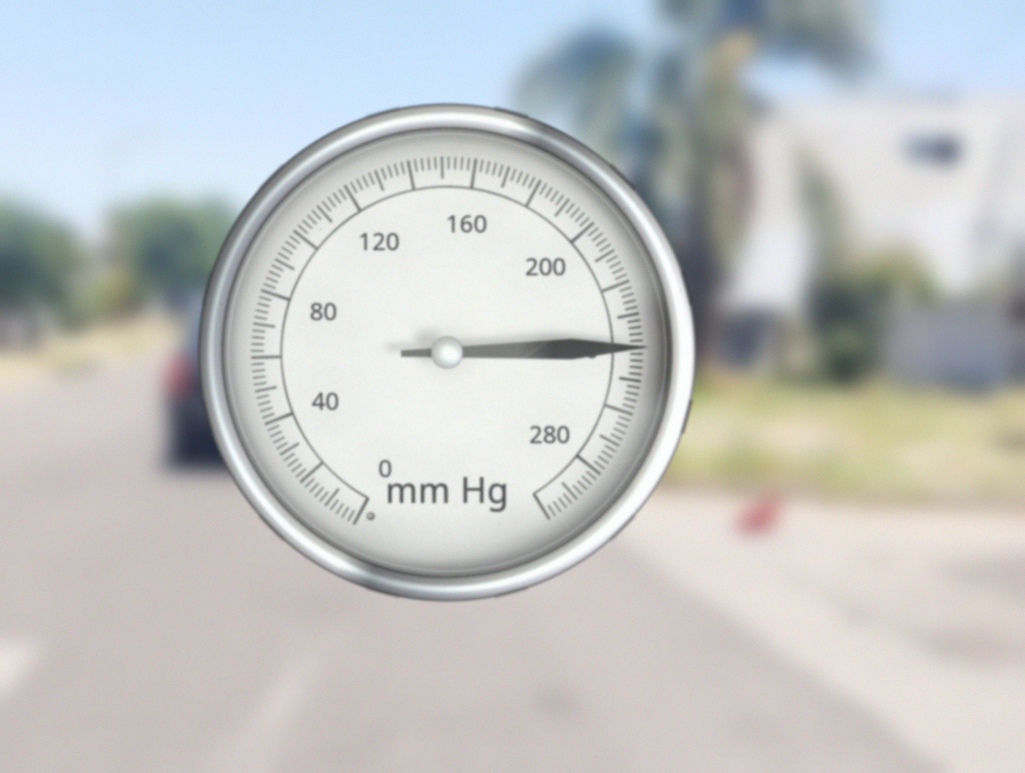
mmHg 240
